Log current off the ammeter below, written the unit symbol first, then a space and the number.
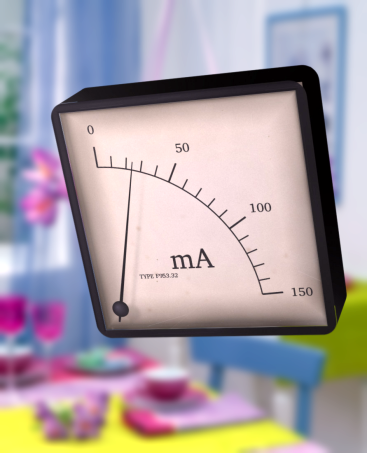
mA 25
